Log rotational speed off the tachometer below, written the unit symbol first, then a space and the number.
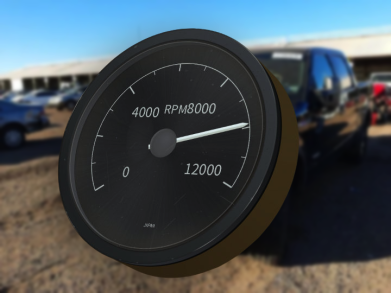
rpm 10000
